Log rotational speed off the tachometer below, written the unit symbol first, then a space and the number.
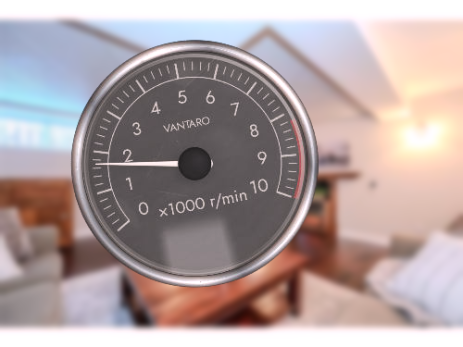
rpm 1700
